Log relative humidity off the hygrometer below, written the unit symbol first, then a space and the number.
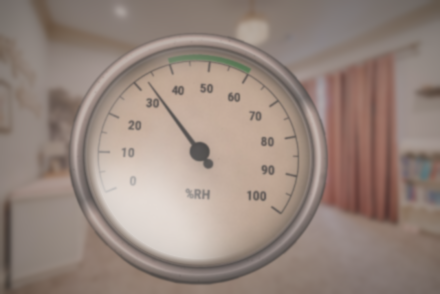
% 32.5
